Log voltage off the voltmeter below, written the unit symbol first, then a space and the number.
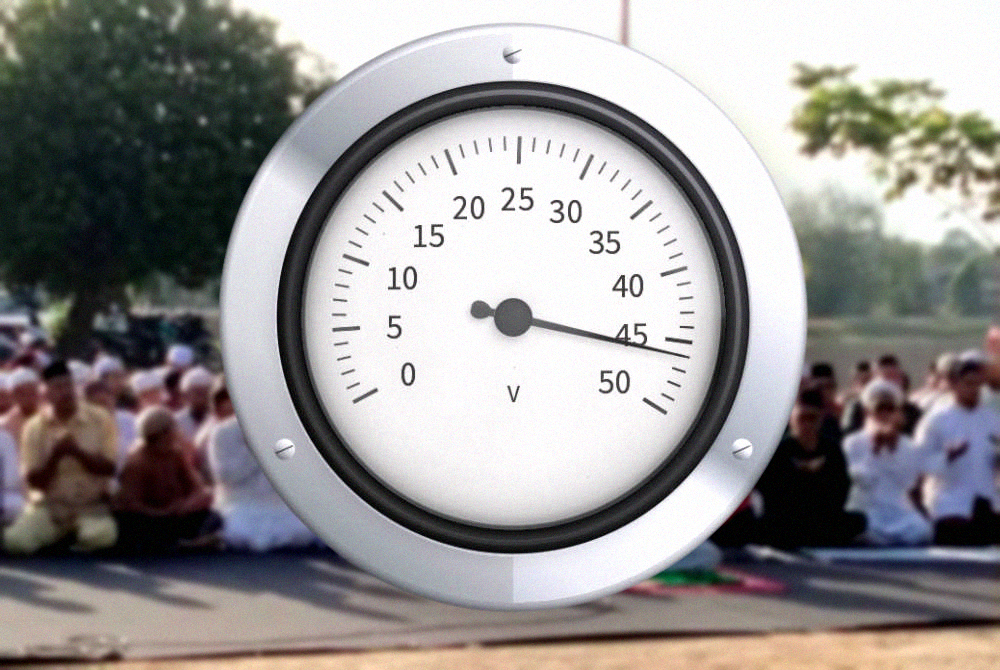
V 46
